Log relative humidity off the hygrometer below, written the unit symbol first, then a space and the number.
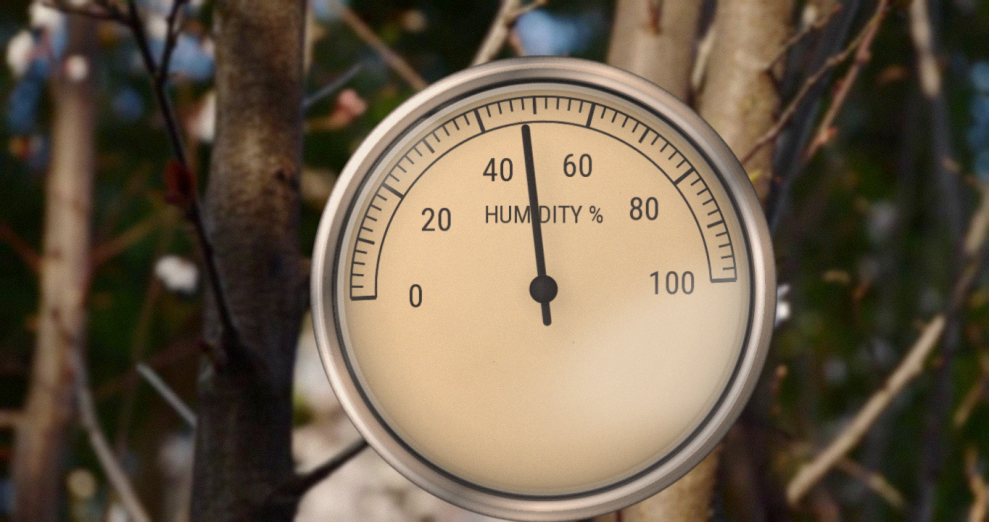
% 48
